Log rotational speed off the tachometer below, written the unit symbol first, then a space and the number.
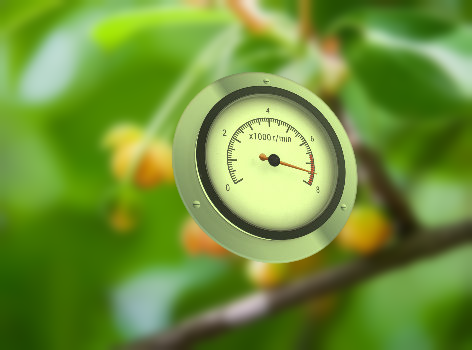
rpm 7500
